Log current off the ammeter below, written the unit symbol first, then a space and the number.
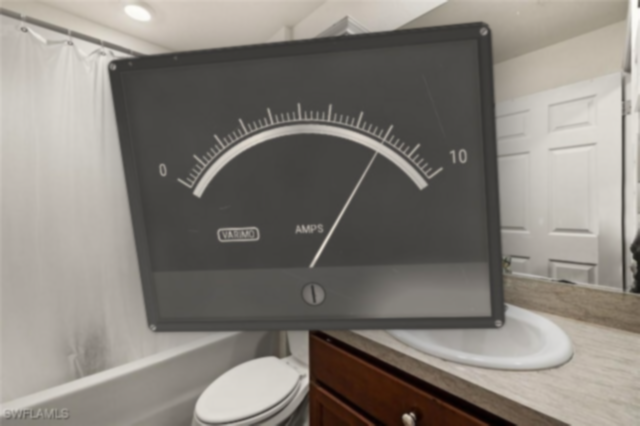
A 8
